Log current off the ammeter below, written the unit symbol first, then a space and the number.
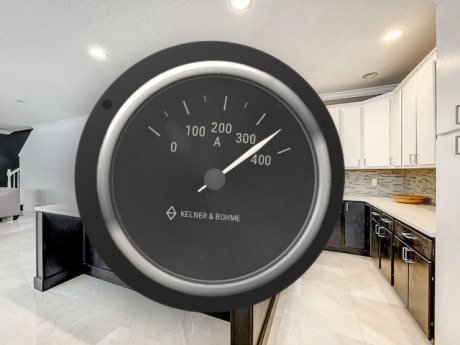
A 350
